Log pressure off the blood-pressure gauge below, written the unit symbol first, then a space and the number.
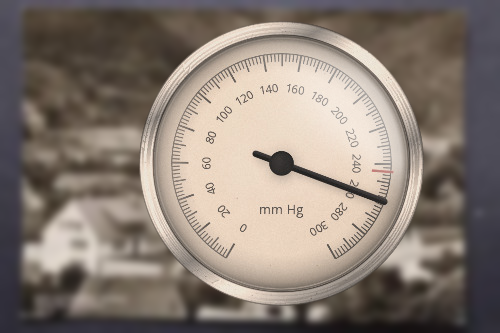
mmHg 260
